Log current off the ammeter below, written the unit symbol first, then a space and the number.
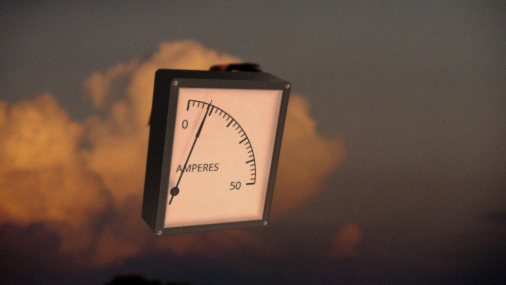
A 8
